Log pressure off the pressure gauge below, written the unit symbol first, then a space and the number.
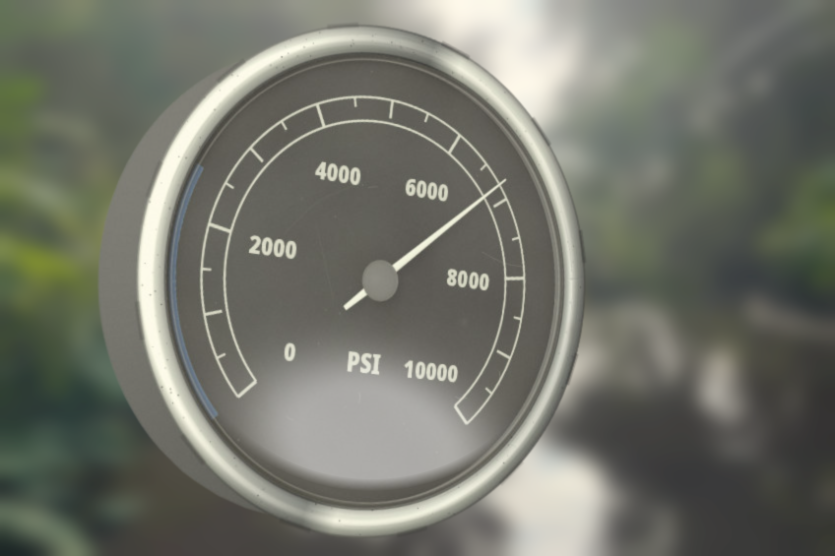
psi 6750
